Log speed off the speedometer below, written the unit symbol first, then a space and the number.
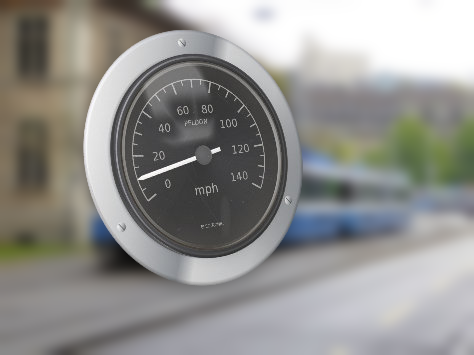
mph 10
